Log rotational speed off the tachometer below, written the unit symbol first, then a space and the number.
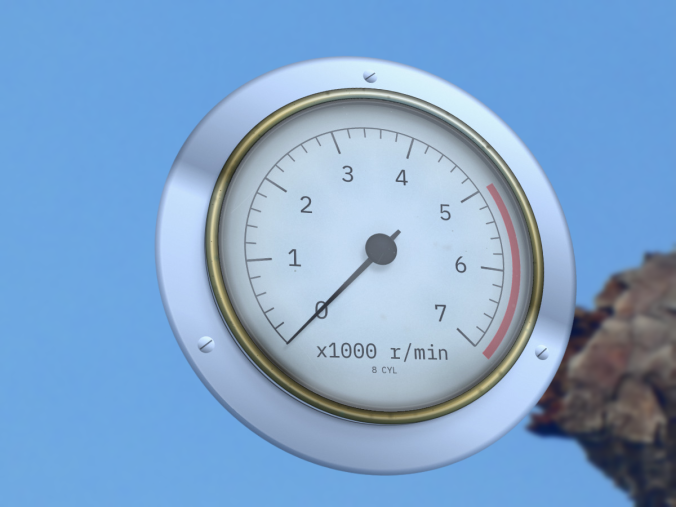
rpm 0
